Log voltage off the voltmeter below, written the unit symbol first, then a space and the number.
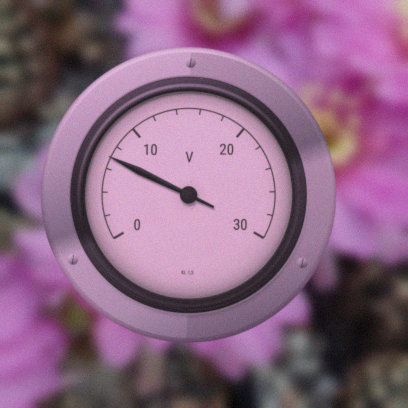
V 7
